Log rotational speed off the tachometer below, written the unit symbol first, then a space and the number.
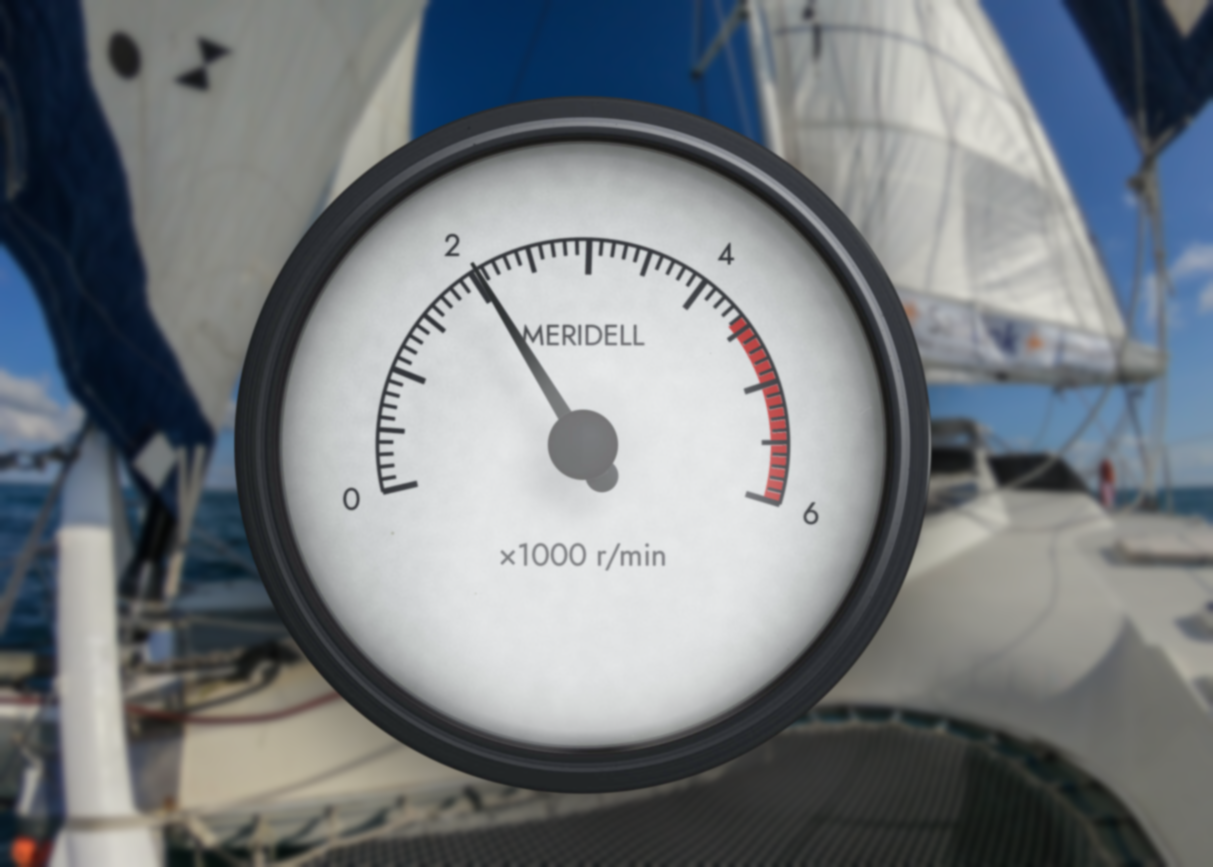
rpm 2050
